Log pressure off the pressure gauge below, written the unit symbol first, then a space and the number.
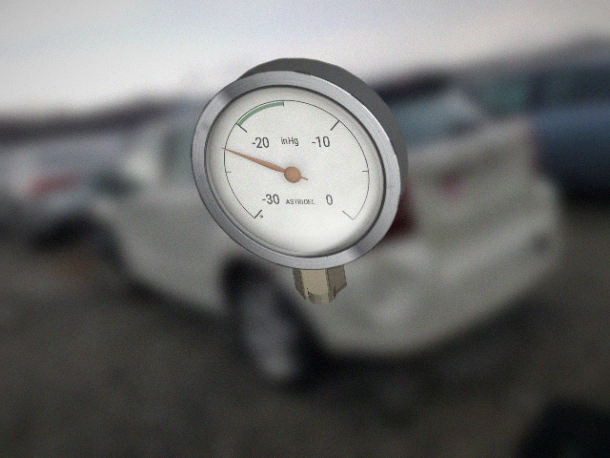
inHg -22.5
